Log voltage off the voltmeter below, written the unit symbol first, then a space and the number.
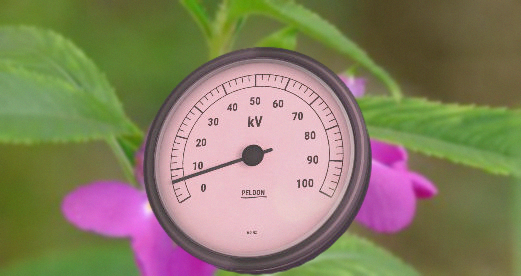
kV 6
